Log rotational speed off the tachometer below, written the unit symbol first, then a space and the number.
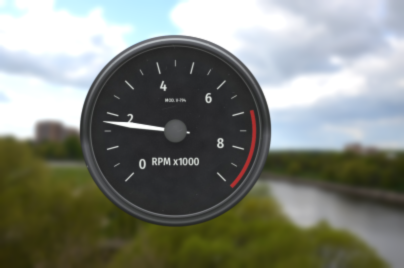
rpm 1750
